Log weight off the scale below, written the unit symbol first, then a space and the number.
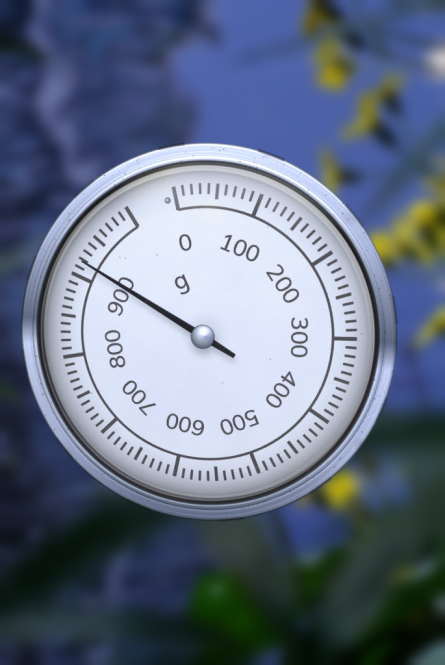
g 920
